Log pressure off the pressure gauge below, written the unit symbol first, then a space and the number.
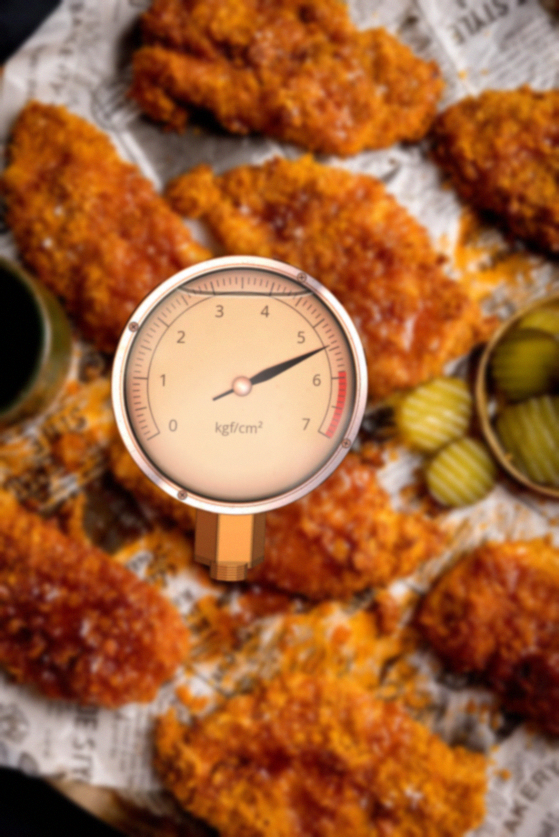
kg/cm² 5.4
